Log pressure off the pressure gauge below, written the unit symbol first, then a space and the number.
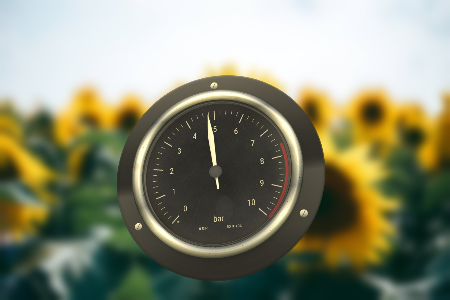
bar 4.8
